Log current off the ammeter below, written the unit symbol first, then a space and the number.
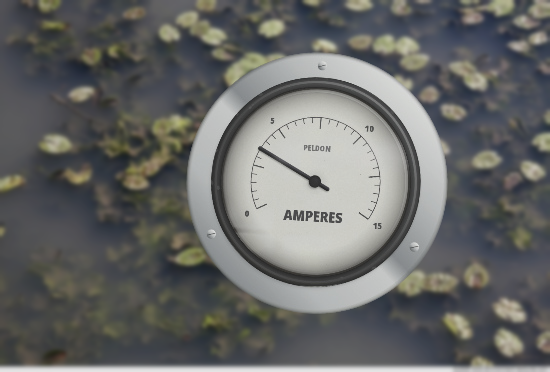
A 3.5
